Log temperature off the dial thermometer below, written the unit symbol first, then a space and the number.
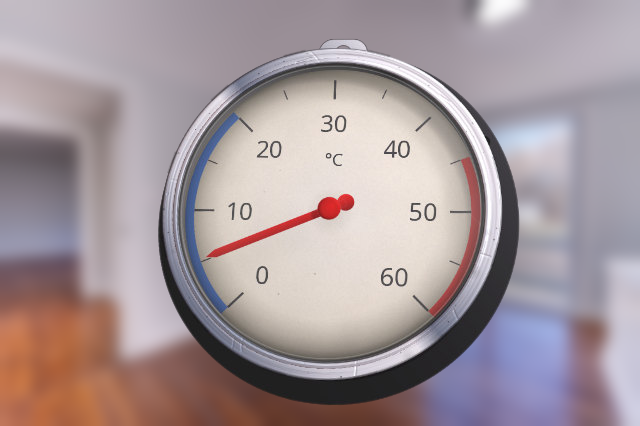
°C 5
